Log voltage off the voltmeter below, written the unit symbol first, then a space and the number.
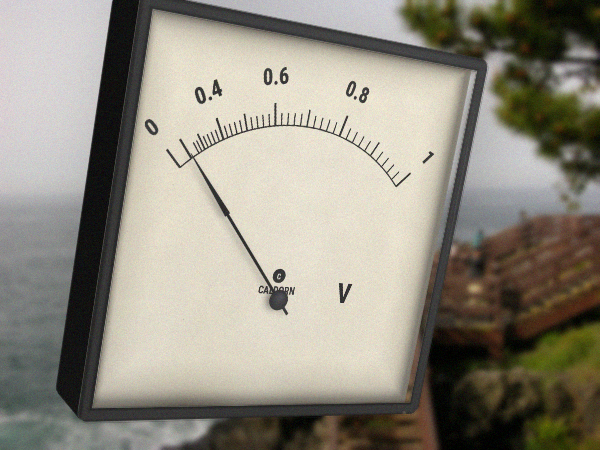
V 0.2
